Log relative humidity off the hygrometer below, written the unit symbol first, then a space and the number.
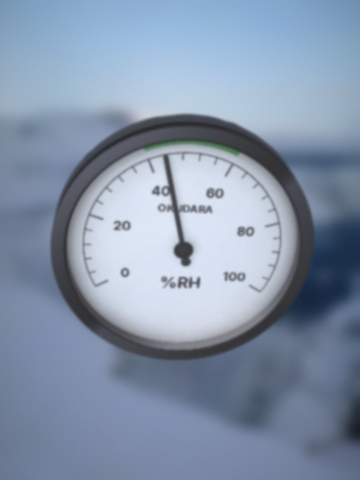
% 44
